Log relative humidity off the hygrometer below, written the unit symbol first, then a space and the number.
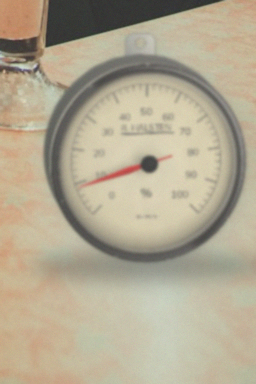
% 10
